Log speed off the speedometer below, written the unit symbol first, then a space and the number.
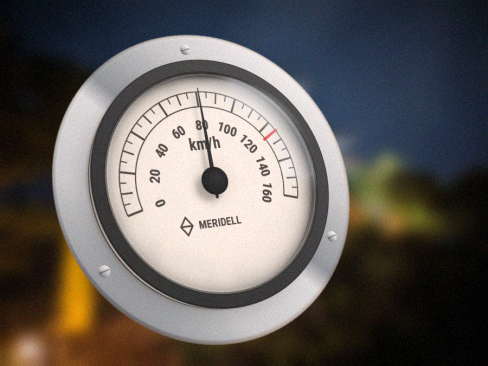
km/h 80
